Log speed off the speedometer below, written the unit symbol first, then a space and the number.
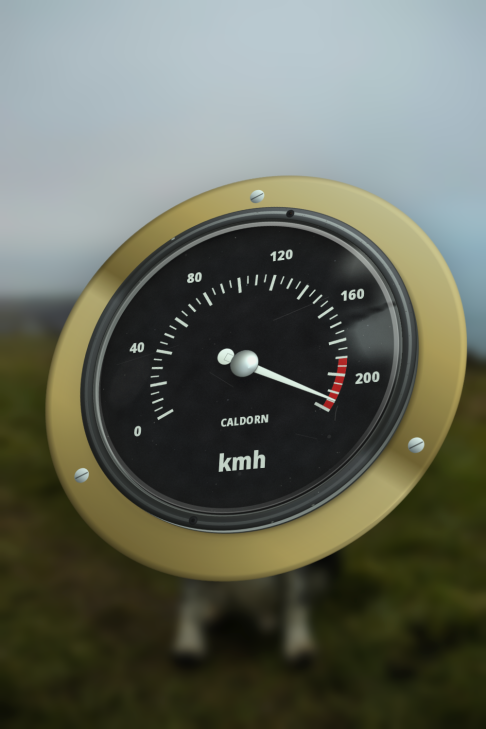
km/h 215
